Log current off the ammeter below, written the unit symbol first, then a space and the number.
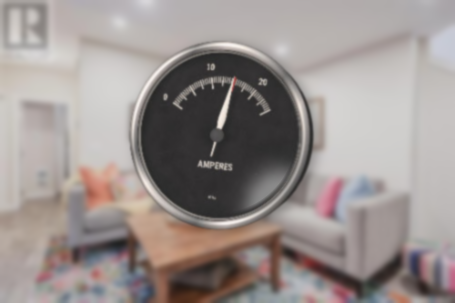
A 15
